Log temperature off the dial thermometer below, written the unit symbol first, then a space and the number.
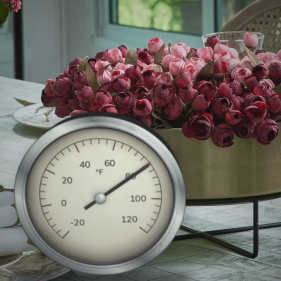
°F 80
